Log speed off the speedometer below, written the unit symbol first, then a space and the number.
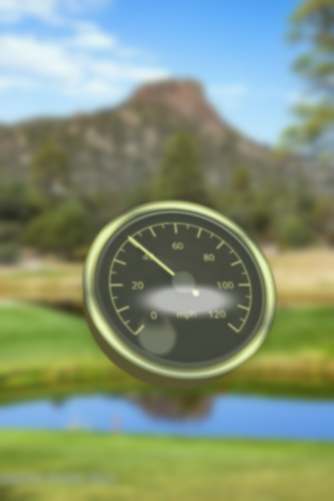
mph 40
